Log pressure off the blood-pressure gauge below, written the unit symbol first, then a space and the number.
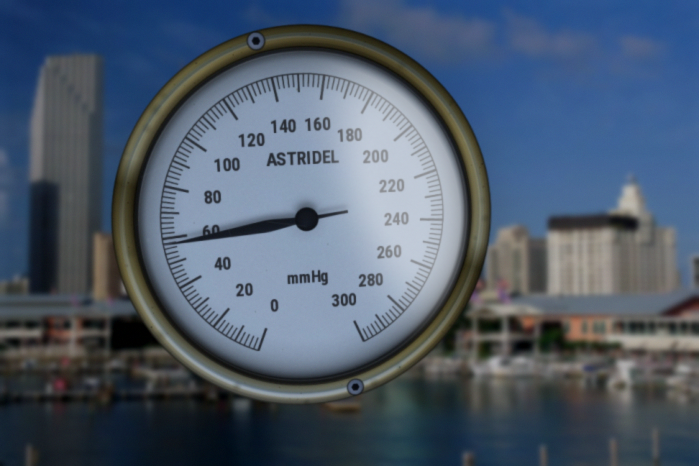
mmHg 58
